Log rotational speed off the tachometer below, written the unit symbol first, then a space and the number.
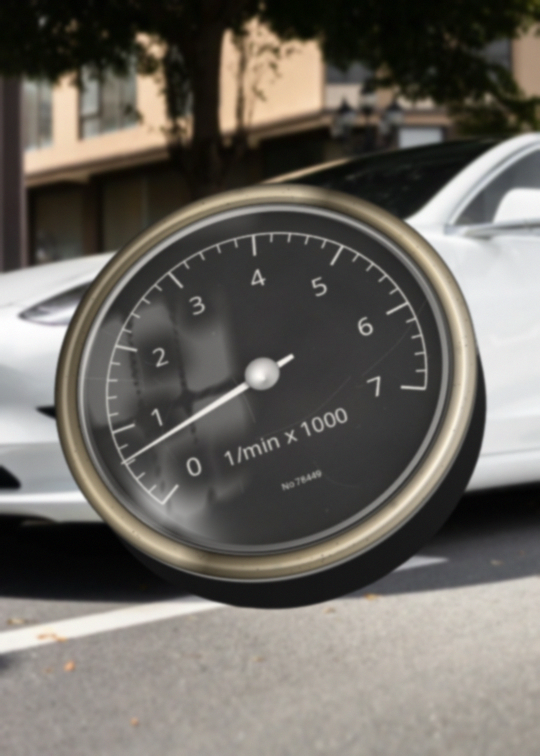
rpm 600
